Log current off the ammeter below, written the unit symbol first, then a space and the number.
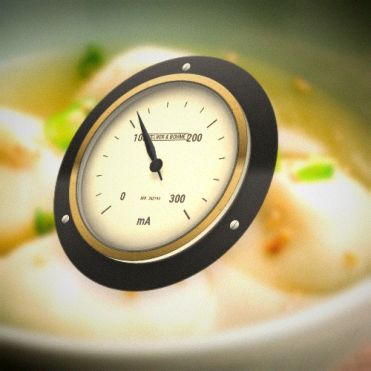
mA 110
